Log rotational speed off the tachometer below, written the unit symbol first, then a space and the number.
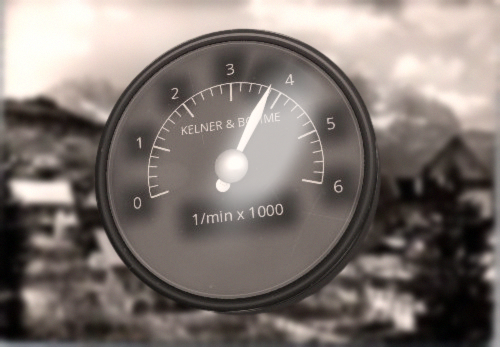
rpm 3800
